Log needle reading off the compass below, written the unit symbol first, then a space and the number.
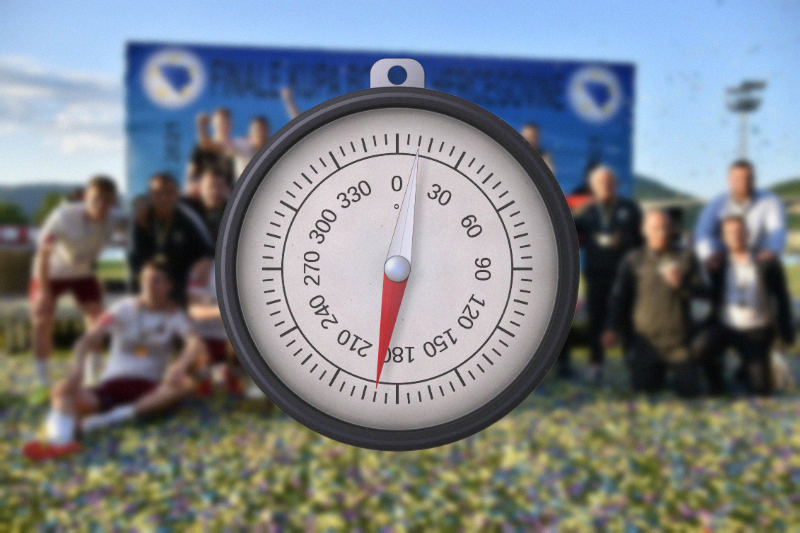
° 190
